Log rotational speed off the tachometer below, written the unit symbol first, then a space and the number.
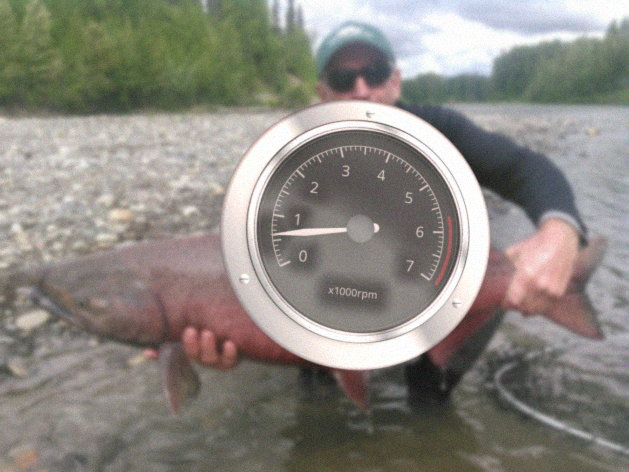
rpm 600
